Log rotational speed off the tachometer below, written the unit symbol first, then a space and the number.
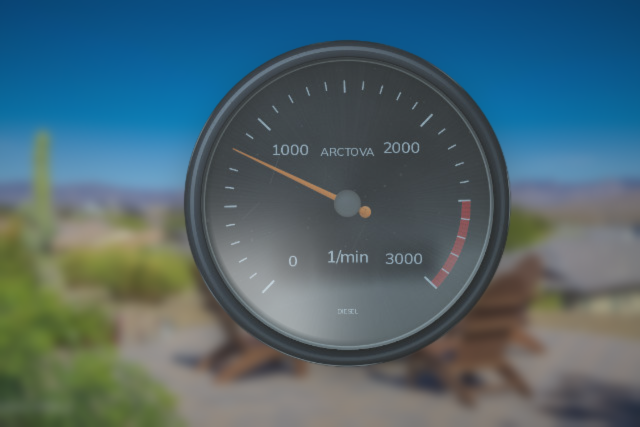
rpm 800
